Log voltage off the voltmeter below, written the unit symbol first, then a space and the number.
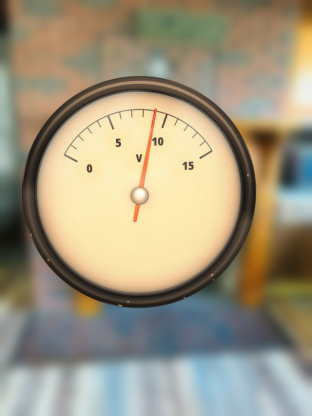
V 9
